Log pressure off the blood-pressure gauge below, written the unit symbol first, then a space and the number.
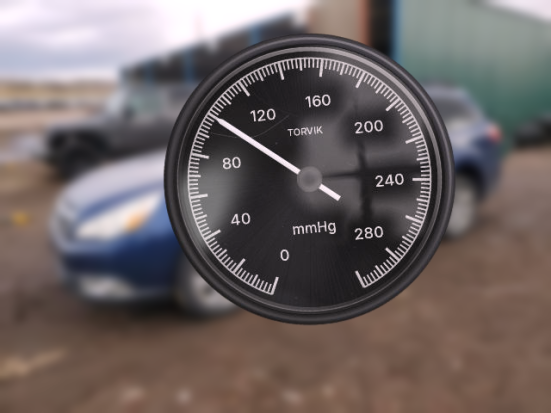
mmHg 100
